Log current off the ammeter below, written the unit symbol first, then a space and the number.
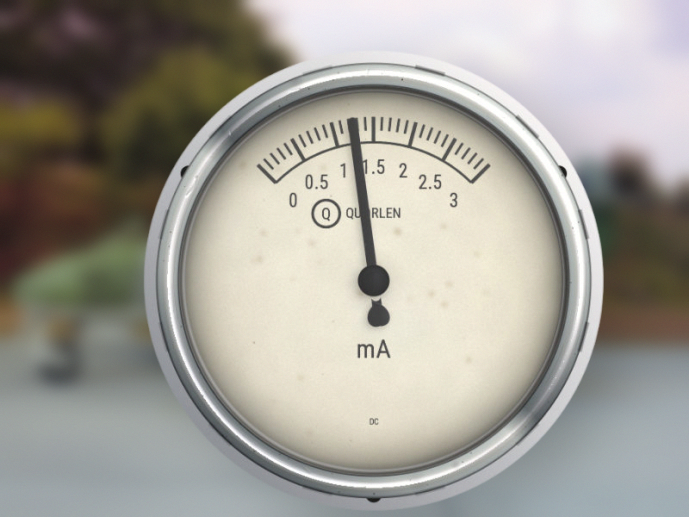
mA 1.25
